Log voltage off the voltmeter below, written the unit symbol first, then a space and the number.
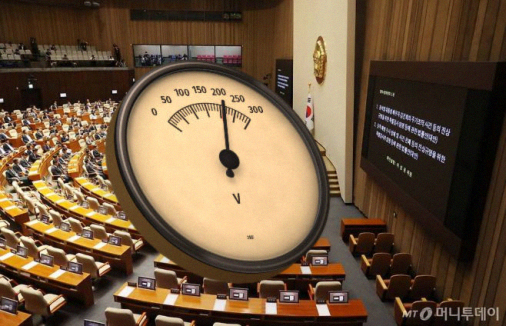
V 200
